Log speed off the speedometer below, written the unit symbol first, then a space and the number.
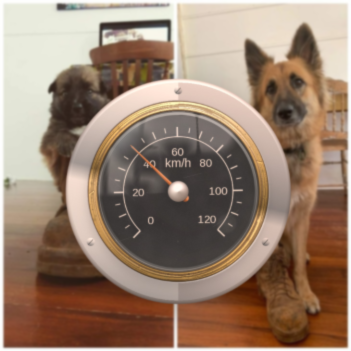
km/h 40
